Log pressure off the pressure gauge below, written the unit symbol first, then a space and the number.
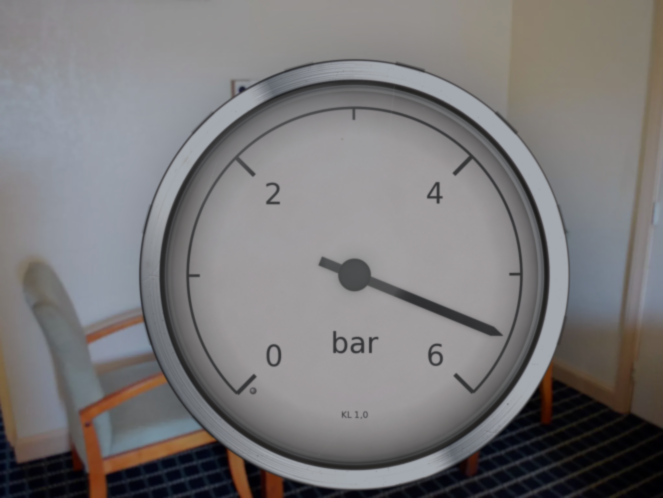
bar 5.5
